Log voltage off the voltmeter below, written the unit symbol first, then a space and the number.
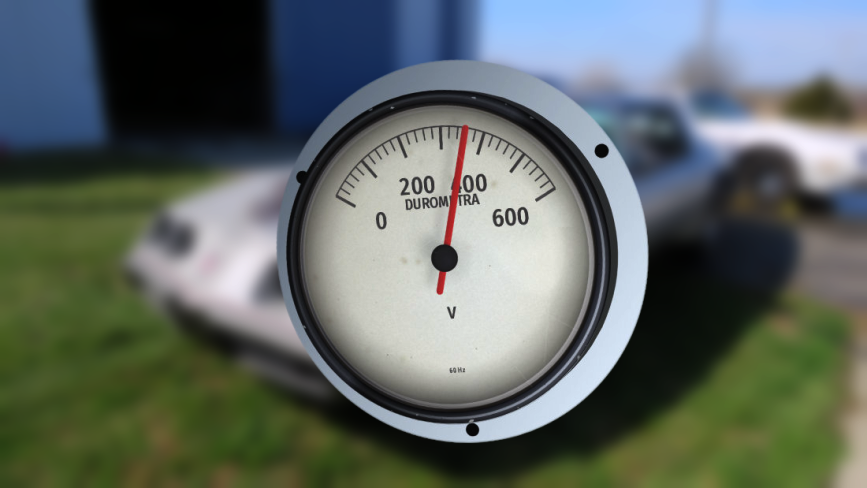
V 360
